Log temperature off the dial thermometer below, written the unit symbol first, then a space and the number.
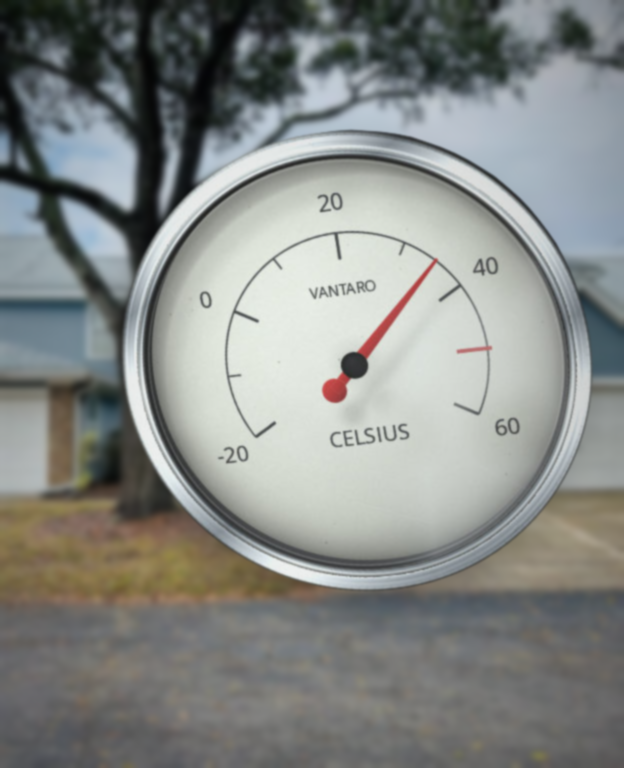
°C 35
